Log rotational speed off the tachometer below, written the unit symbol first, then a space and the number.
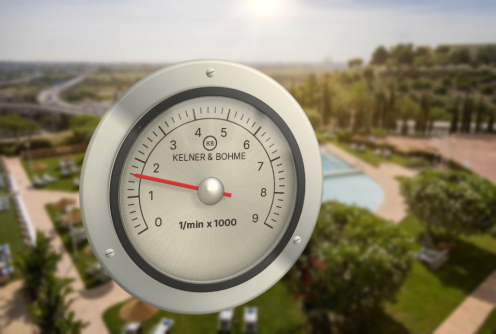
rpm 1600
